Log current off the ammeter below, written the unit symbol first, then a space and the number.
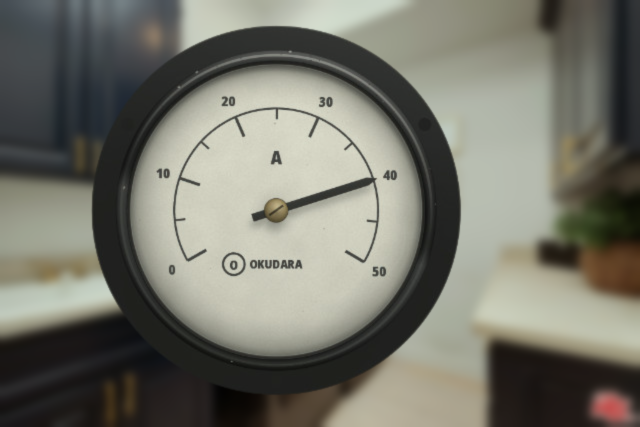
A 40
